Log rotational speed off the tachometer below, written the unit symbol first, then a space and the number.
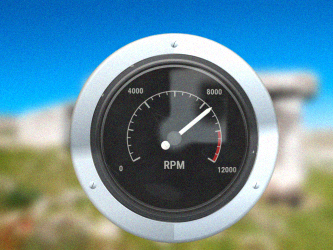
rpm 8500
